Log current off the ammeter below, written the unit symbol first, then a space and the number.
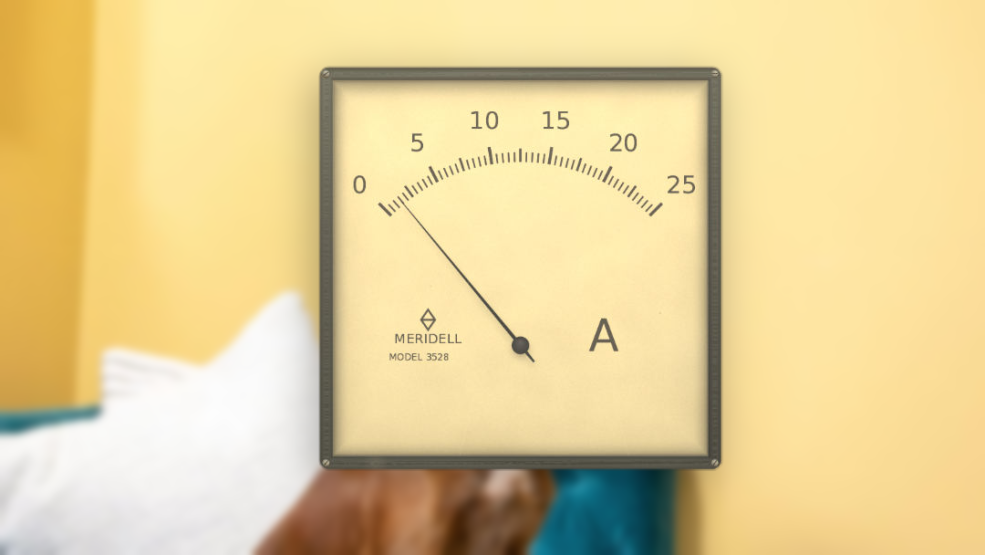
A 1.5
